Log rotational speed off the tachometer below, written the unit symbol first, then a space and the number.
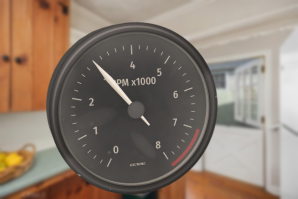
rpm 3000
